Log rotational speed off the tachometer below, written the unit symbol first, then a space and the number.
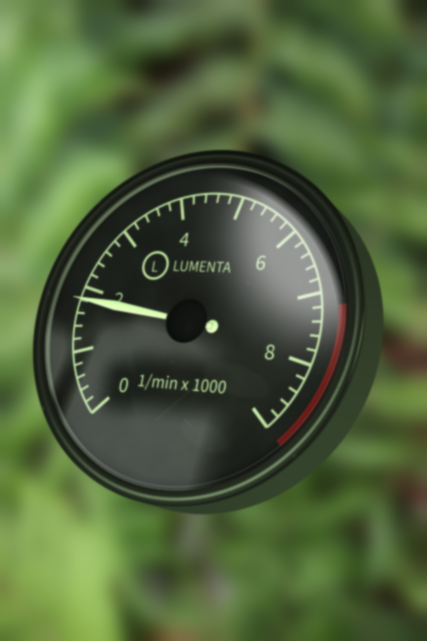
rpm 1800
